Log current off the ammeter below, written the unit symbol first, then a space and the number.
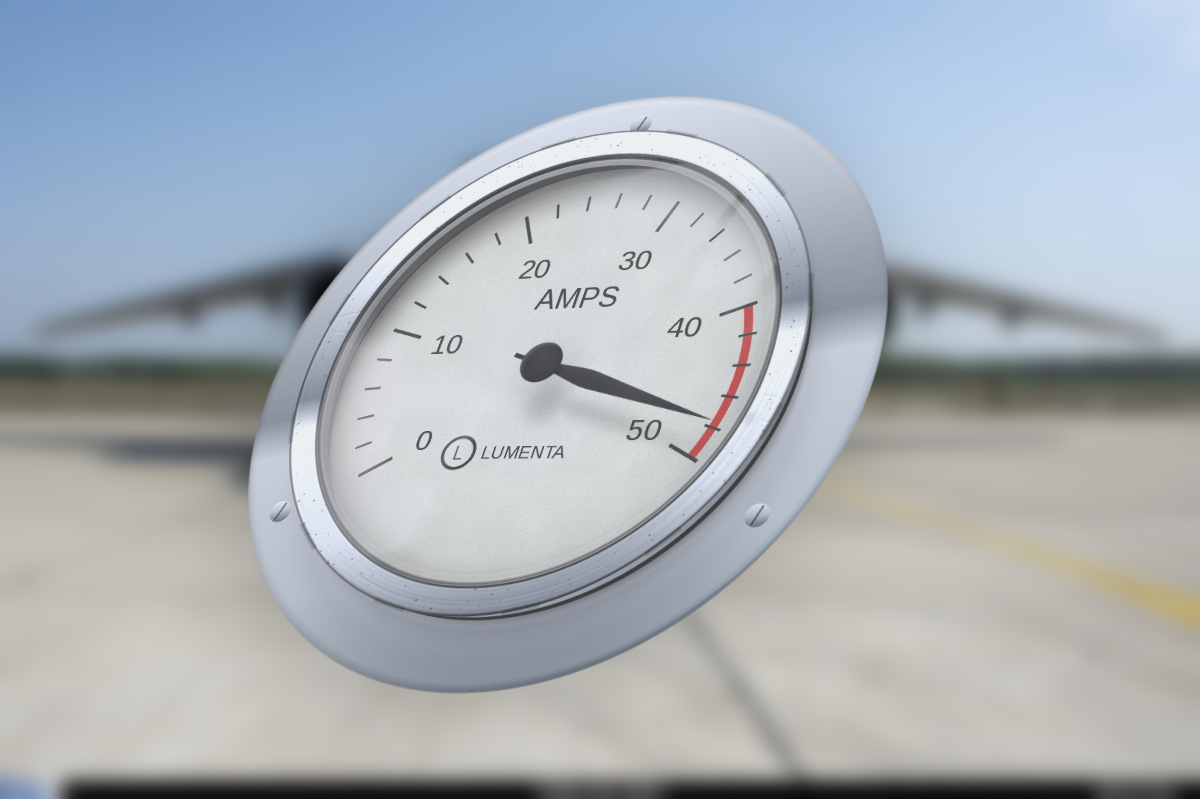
A 48
